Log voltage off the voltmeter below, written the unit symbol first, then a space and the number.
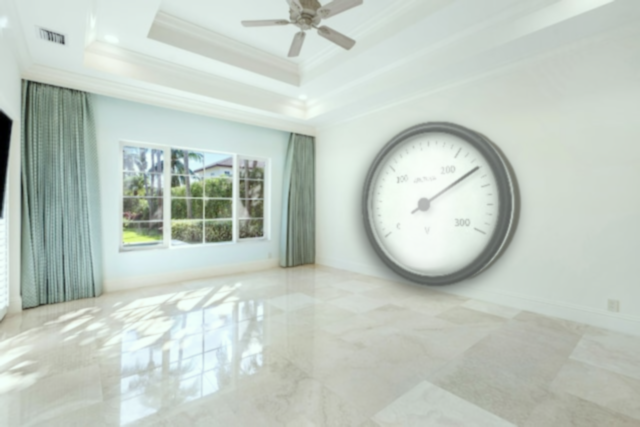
V 230
